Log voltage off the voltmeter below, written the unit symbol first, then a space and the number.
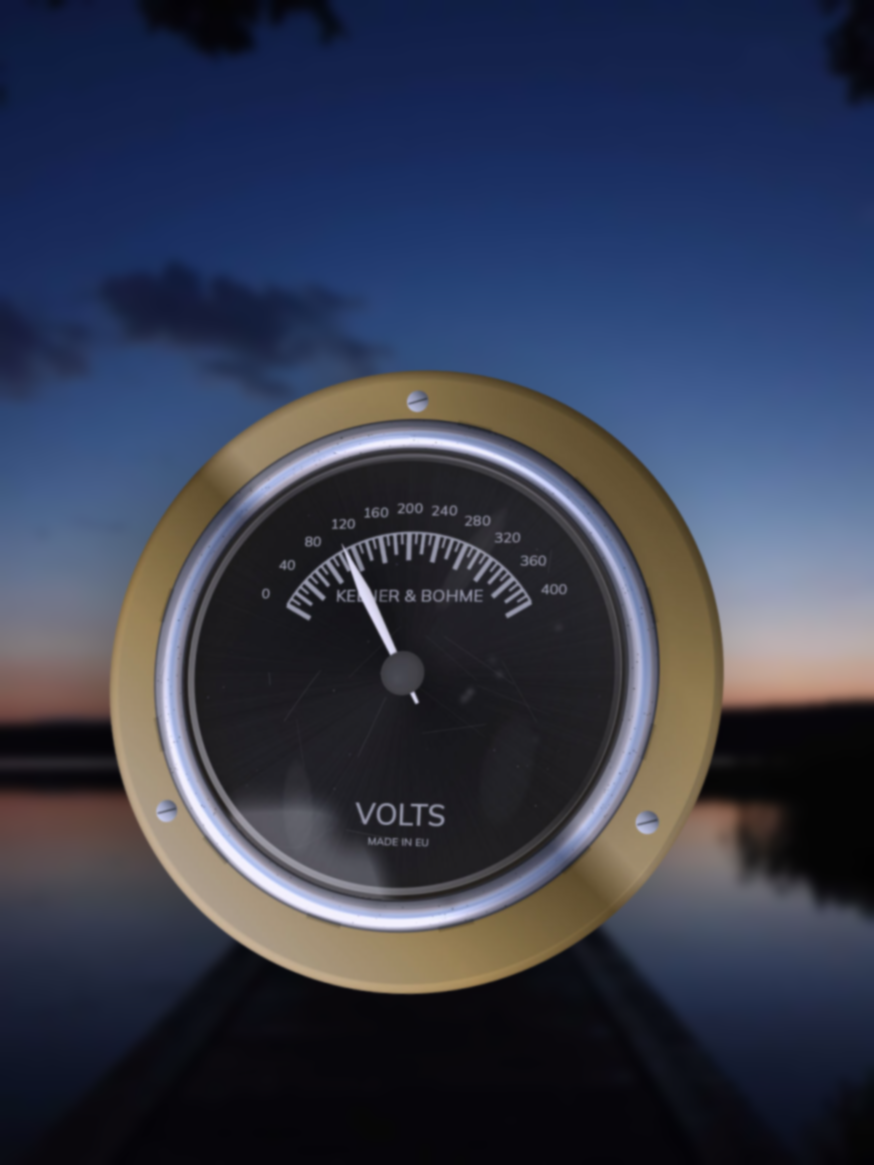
V 110
